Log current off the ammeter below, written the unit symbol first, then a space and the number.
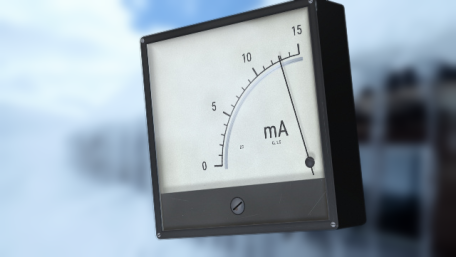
mA 13
